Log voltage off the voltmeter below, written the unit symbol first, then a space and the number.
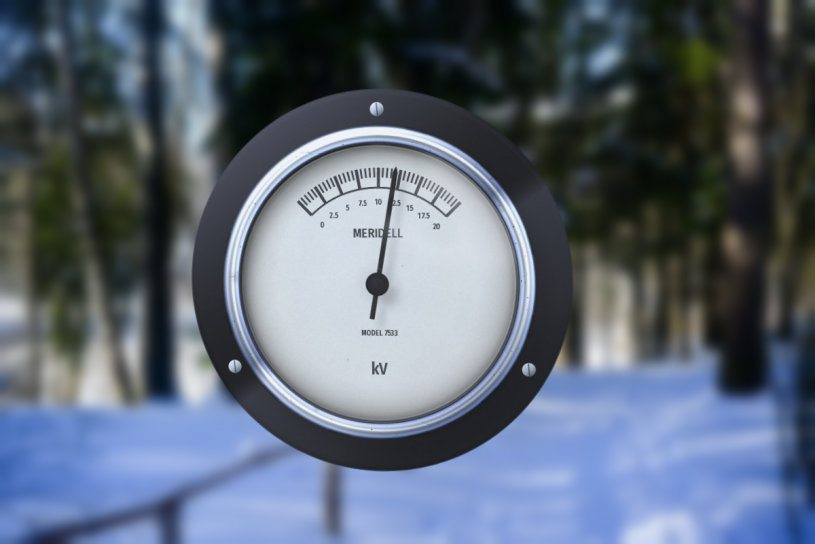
kV 12
